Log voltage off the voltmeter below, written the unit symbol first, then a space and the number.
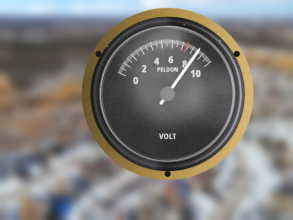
V 8.5
